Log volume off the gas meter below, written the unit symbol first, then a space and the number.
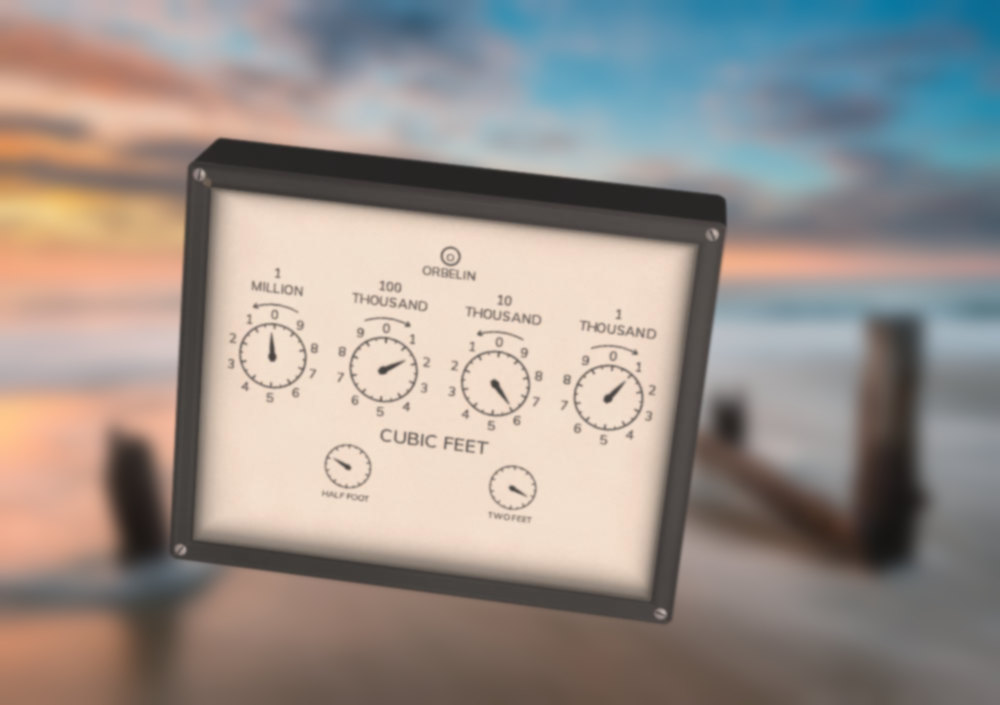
ft³ 16100
